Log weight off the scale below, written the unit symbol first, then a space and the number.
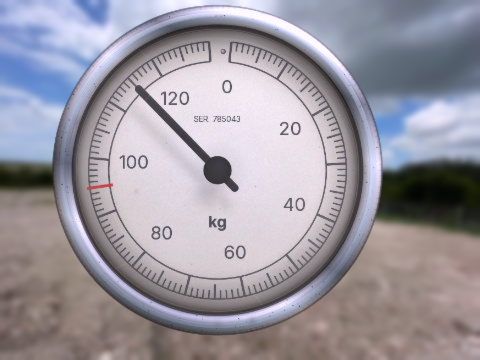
kg 115
